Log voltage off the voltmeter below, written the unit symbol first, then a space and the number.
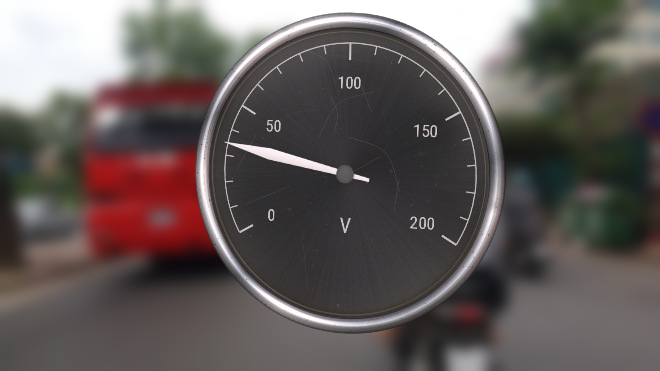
V 35
